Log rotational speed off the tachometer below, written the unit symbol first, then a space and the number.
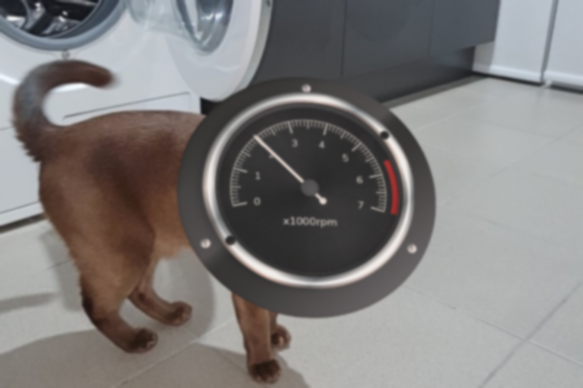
rpm 2000
